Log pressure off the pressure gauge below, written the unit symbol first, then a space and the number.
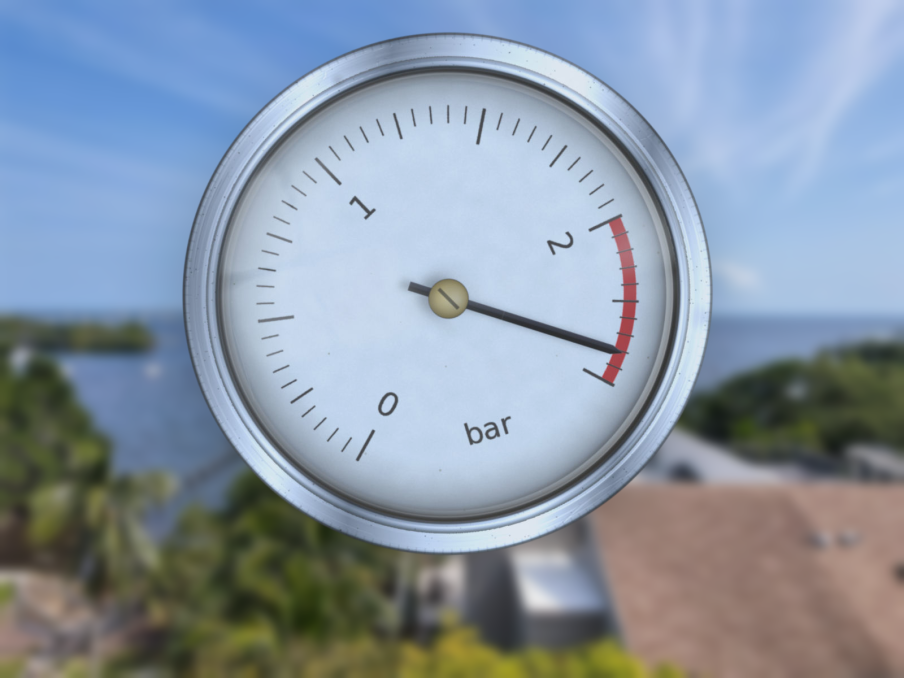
bar 2.4
